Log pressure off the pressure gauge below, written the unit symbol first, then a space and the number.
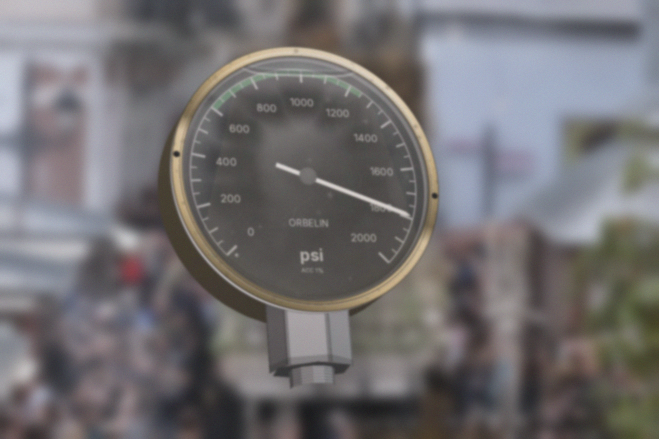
psi 1800
